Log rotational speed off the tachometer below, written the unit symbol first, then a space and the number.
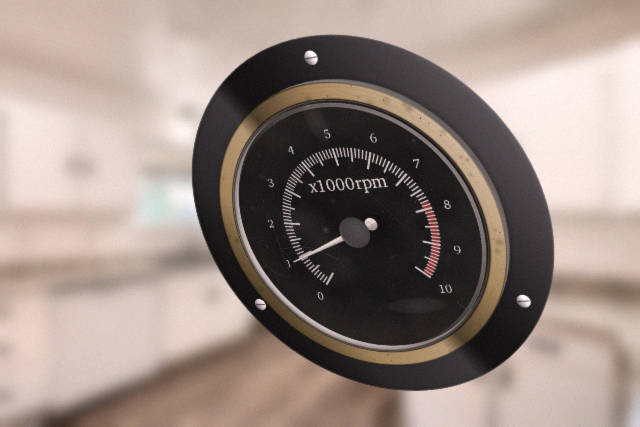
rpm 1000
